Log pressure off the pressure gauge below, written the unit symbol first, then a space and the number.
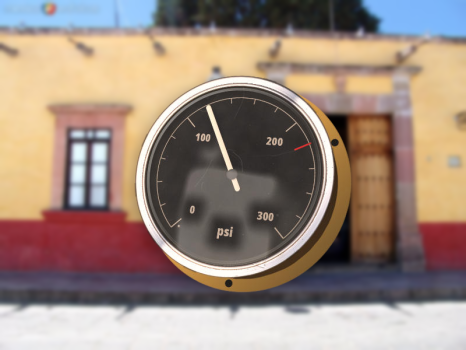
psi 120
